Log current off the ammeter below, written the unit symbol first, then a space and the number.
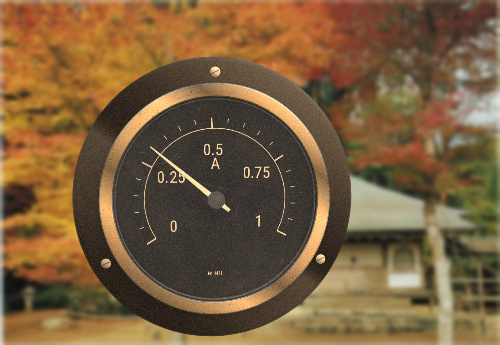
A 0.3
